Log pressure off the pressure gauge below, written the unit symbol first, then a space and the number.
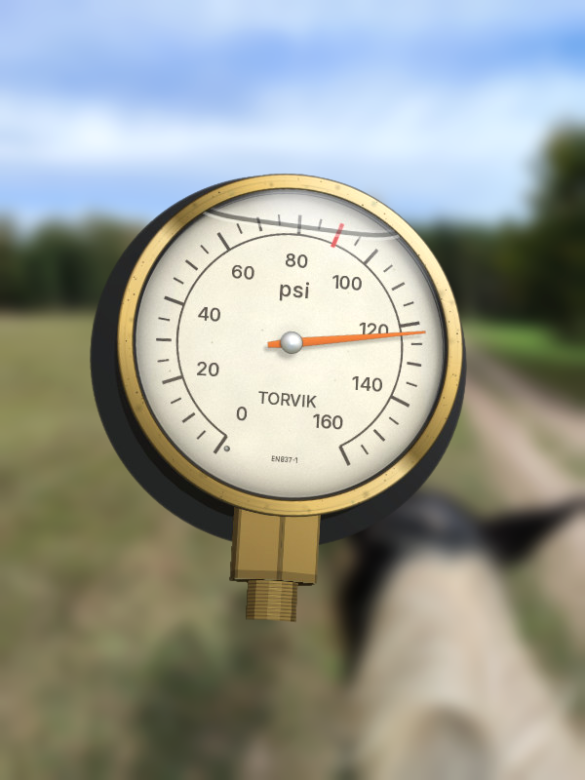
psi 122.5
